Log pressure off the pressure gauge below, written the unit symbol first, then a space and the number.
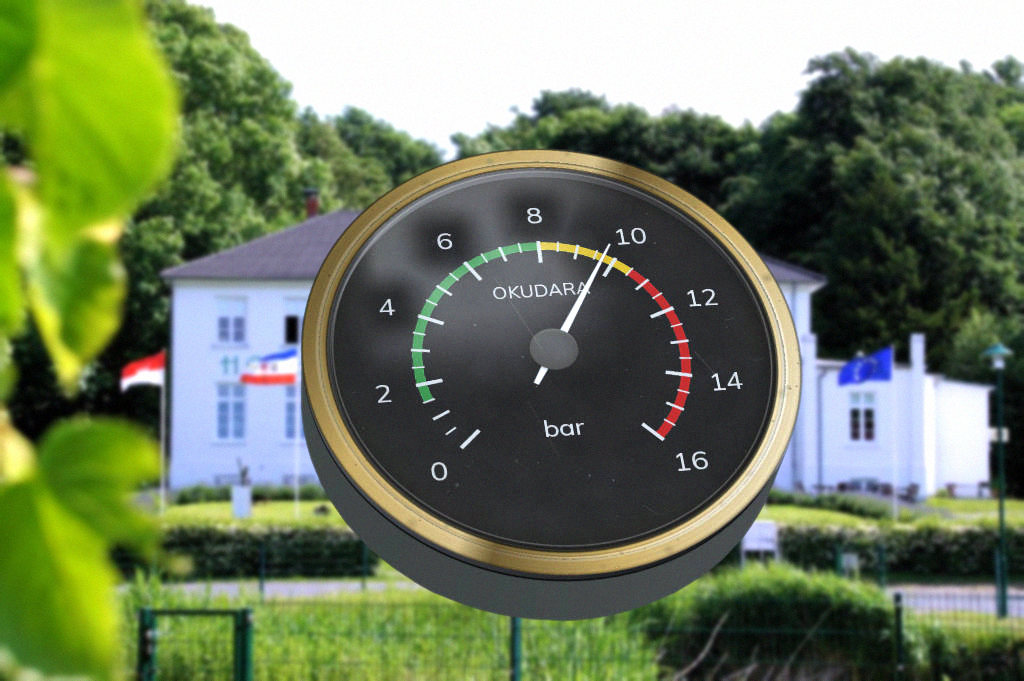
bar 9.75
